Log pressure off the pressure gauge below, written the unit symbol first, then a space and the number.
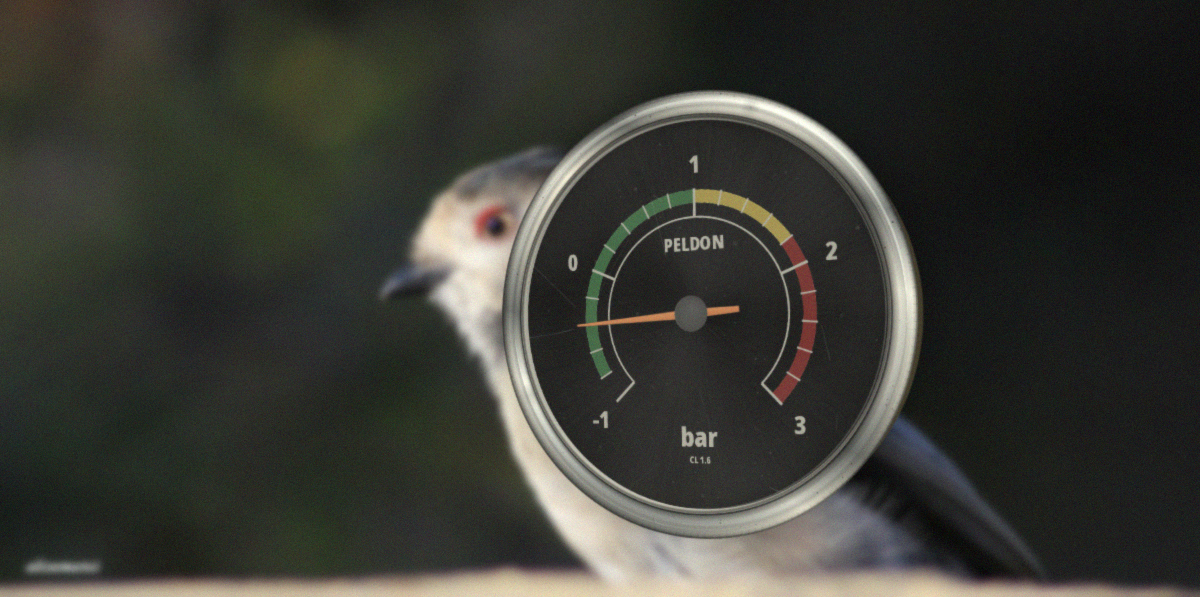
bar -0.4
